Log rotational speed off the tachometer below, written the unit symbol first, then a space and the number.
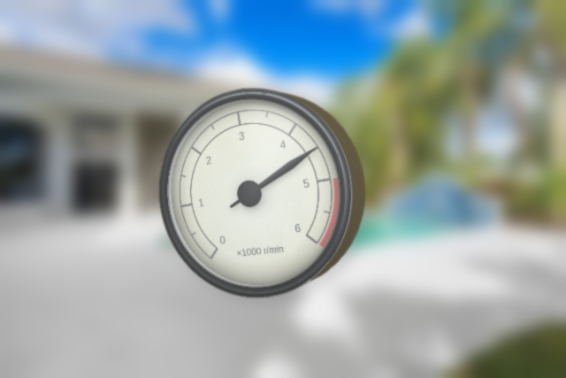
rpm 4500
